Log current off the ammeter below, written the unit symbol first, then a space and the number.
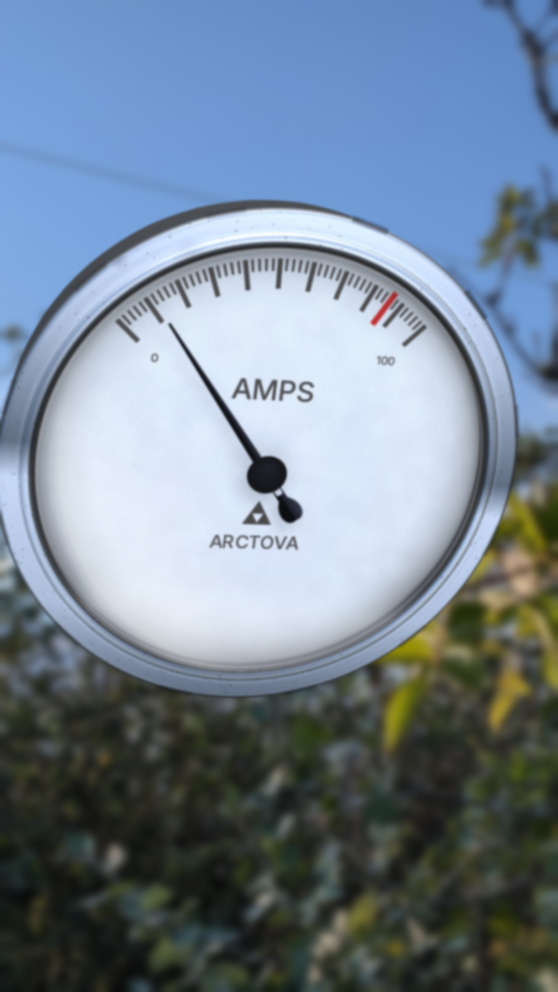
A 12
